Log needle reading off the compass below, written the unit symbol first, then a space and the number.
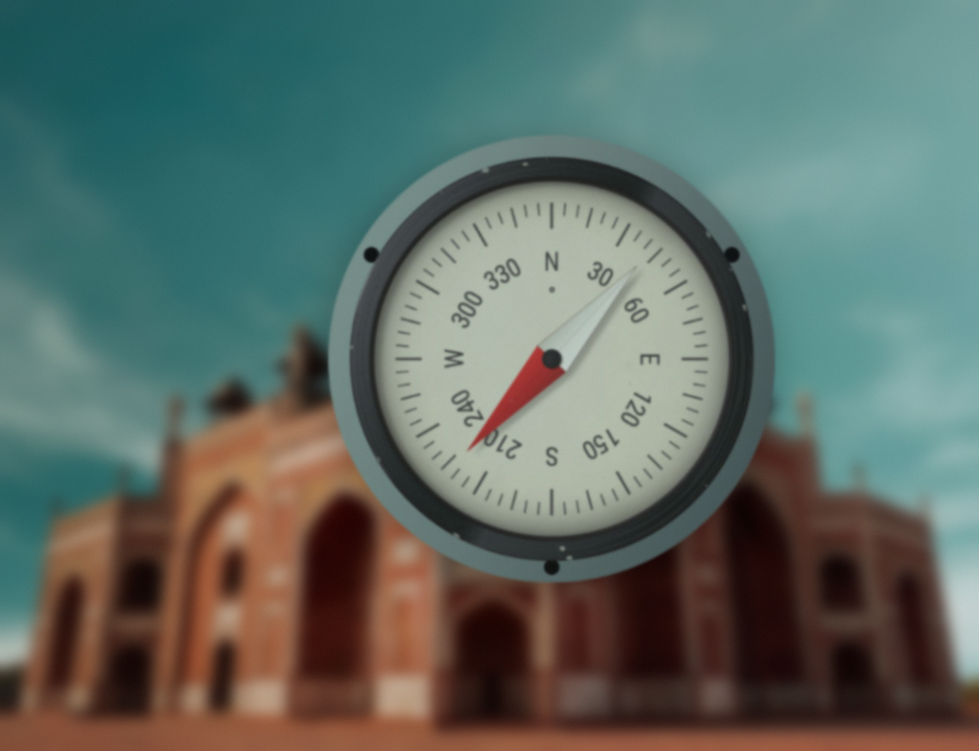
° 222.5
